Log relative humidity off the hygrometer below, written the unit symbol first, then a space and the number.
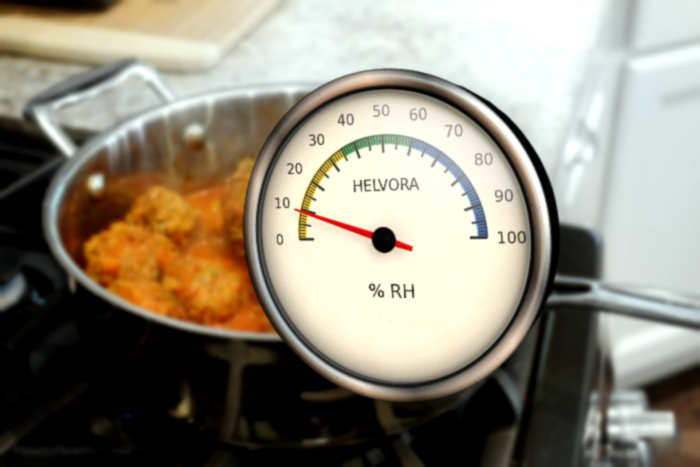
% 10
